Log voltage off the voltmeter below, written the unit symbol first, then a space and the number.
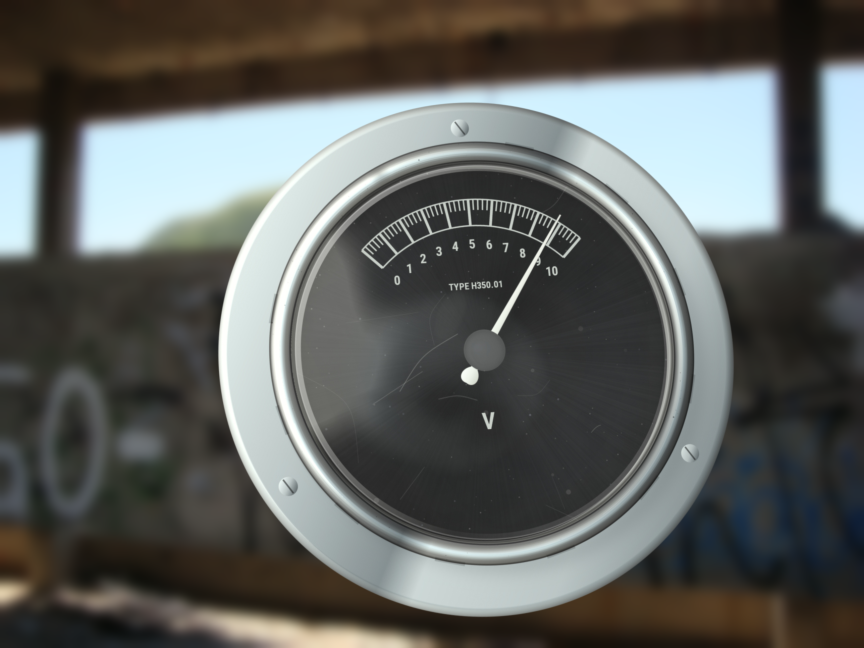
V 8.8
